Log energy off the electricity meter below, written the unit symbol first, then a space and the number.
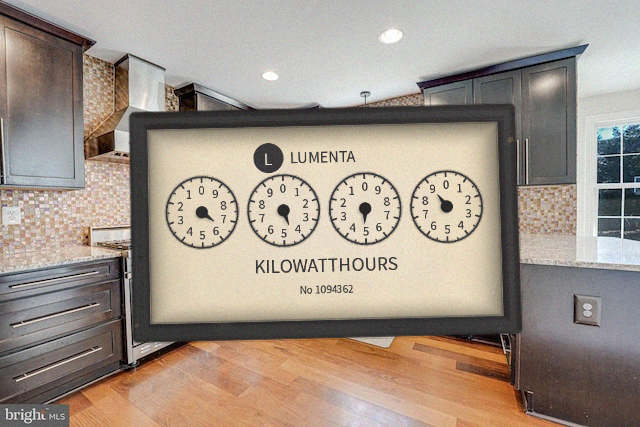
kWh 6449
